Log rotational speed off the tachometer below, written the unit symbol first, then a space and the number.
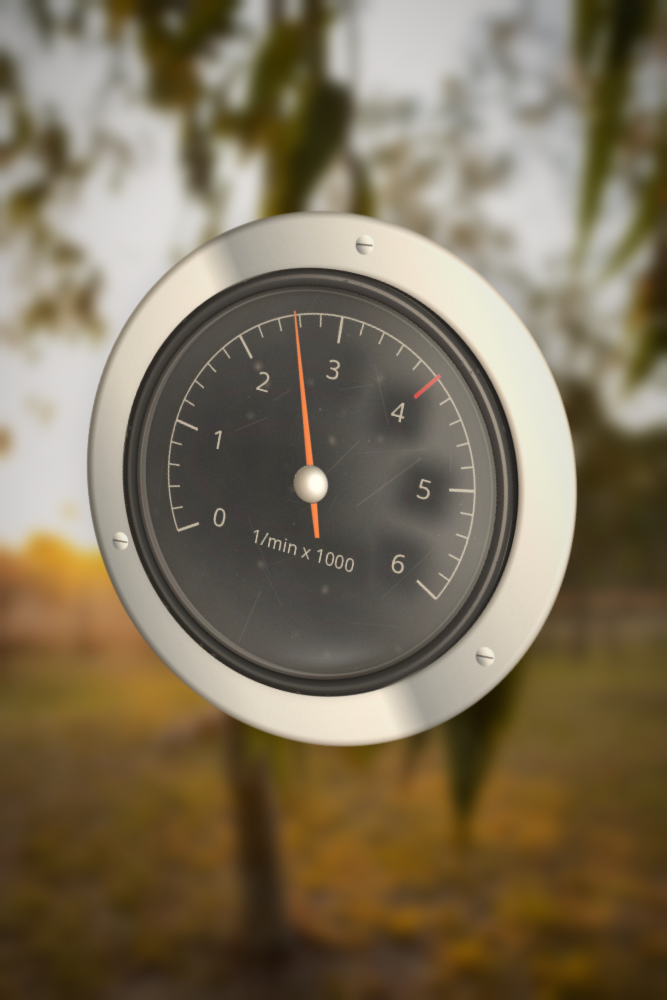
rpm 2600
